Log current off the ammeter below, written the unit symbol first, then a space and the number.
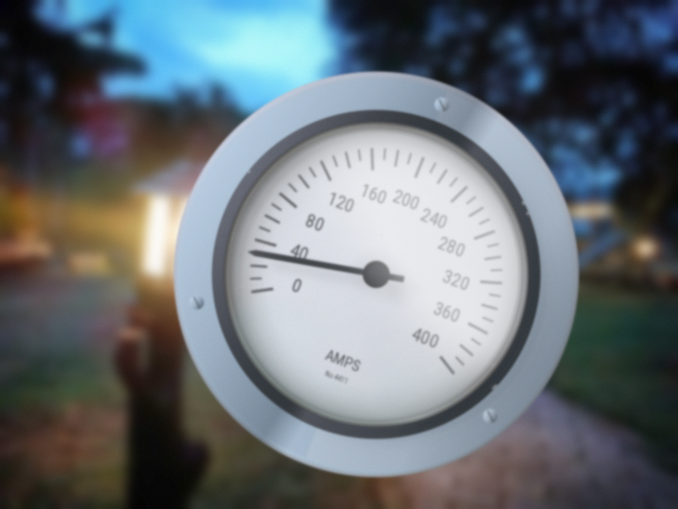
A 30
